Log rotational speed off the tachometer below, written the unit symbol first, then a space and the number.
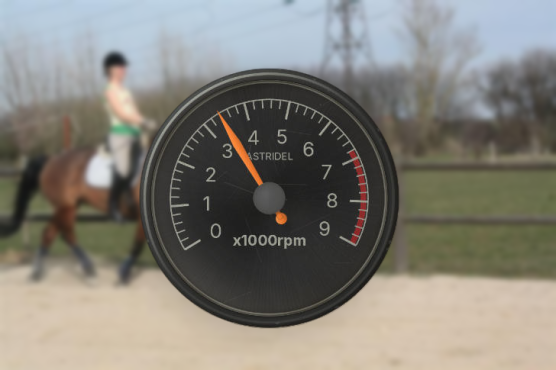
rpm 3400
